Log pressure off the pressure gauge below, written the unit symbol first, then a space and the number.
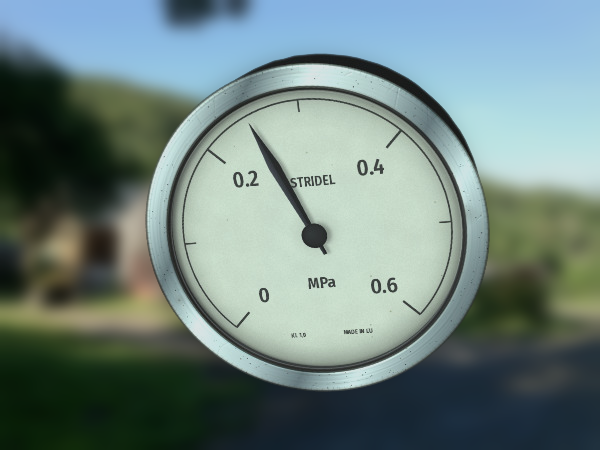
MPa 0.25
